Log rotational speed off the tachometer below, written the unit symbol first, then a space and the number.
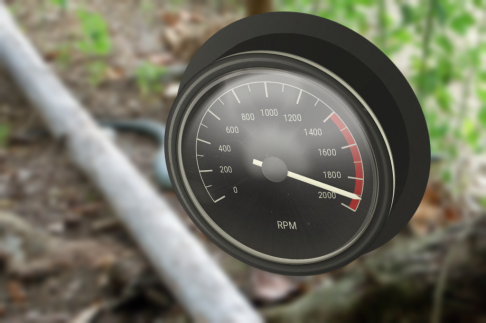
rpm 1900
